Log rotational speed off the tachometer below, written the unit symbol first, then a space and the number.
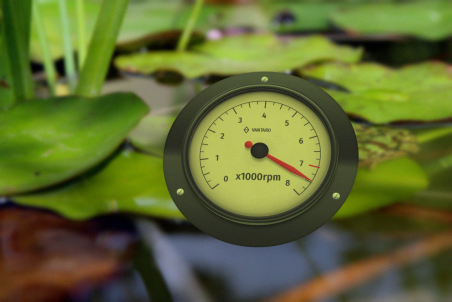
rpm 7500
